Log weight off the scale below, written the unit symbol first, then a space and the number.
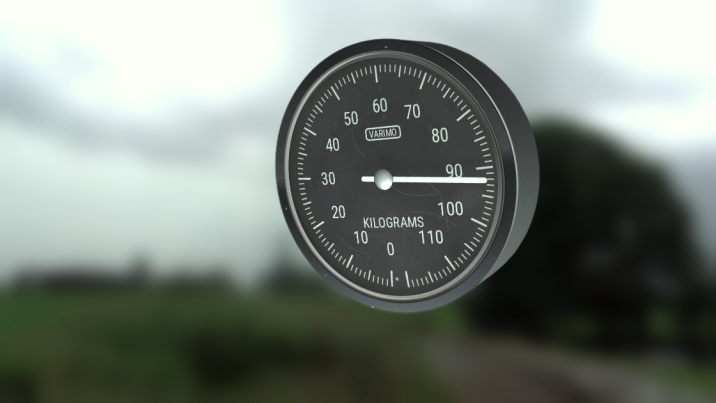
kg 92
